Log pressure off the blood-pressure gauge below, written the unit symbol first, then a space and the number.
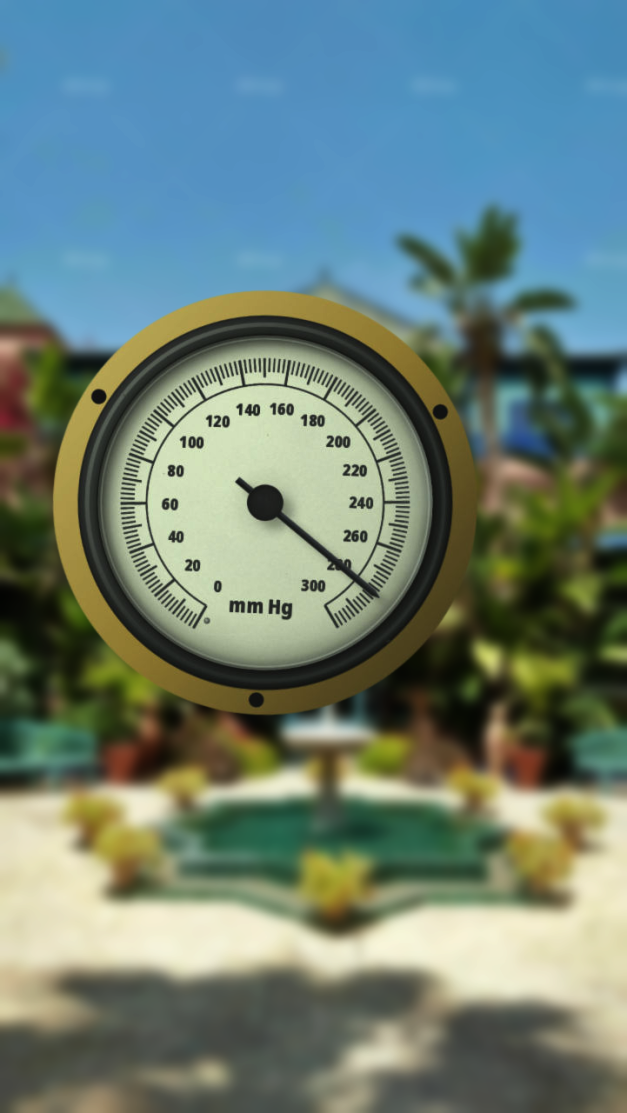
mmHg 280
